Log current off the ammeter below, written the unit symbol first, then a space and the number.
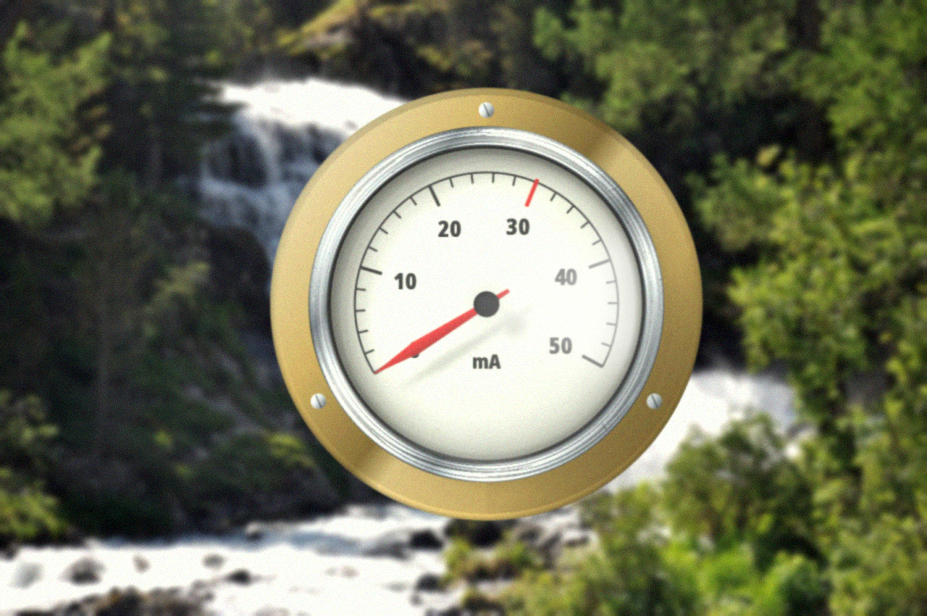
mA 0
